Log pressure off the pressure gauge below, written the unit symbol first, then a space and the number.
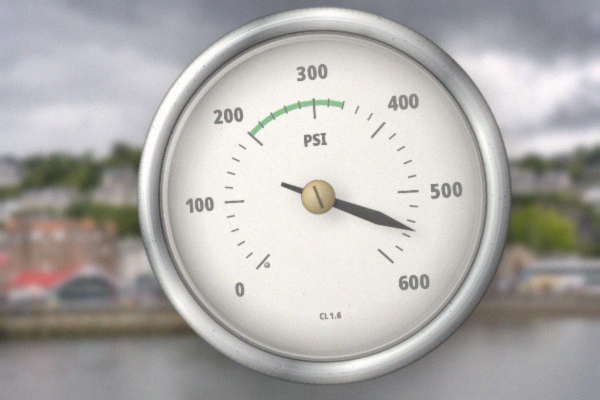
psi 550
